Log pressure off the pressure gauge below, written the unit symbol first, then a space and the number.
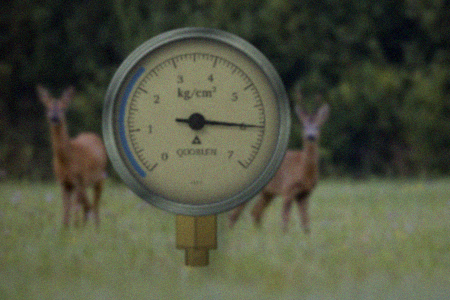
kg/cm² 6
